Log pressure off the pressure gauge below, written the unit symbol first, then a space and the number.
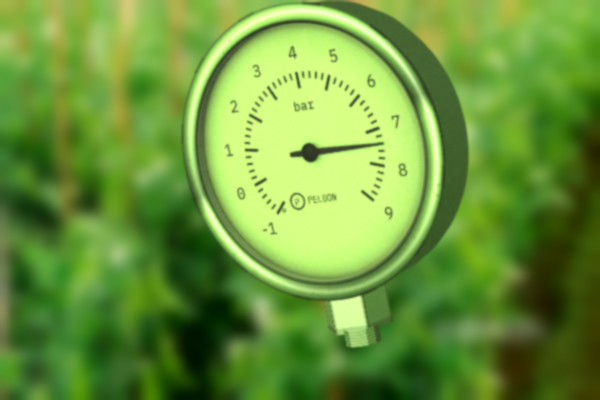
bar 7.4
